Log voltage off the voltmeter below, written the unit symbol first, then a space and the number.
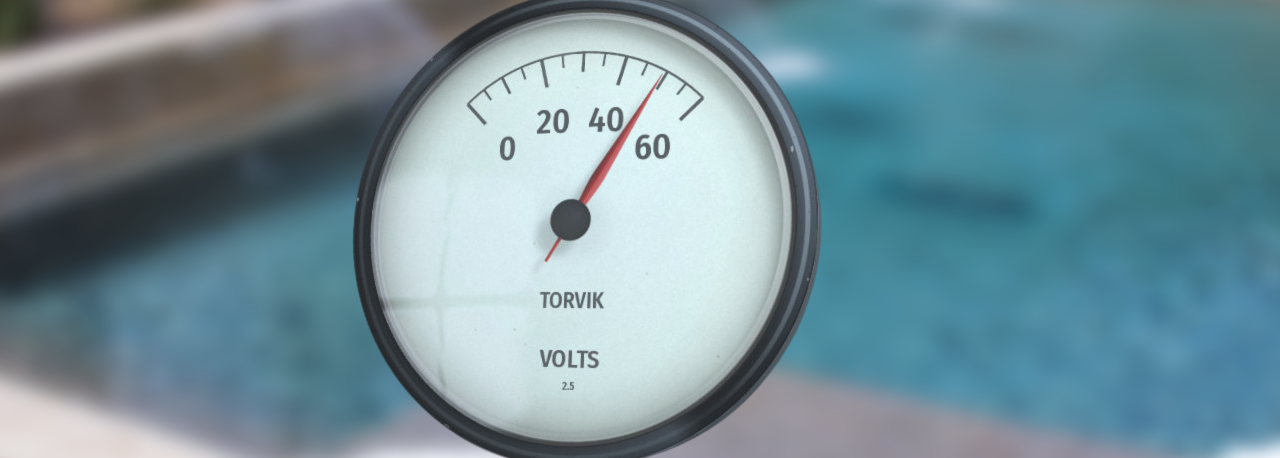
V 50
